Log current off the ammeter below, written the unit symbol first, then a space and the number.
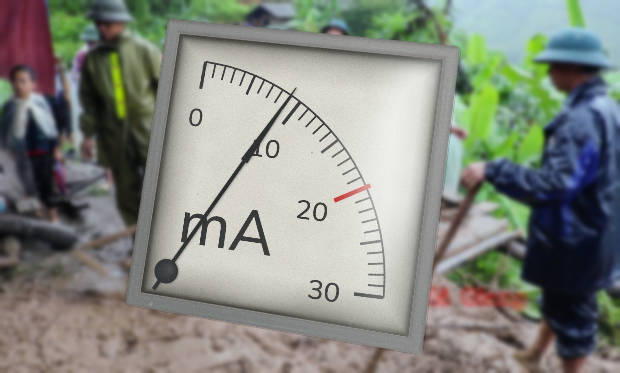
mA 9
